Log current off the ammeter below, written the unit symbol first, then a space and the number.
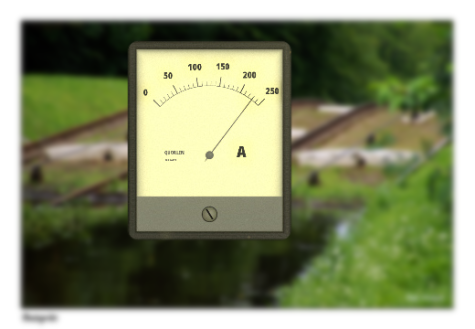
A 230
